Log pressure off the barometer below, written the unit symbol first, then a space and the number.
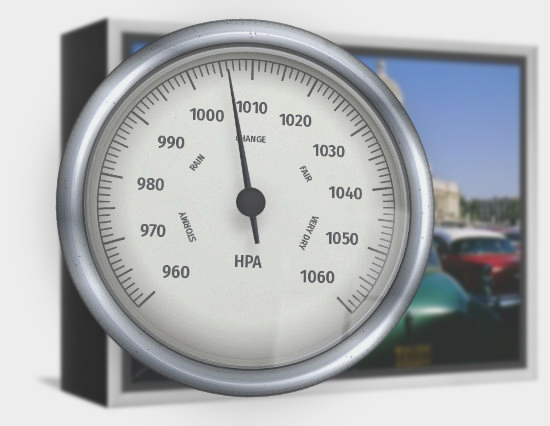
hPa 1006
